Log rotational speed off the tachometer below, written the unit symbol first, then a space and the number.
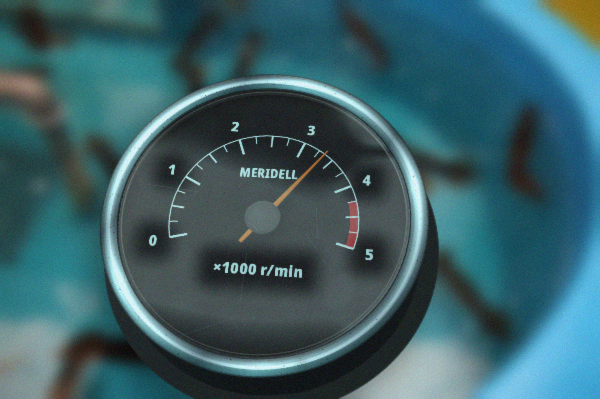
rpm 3375
